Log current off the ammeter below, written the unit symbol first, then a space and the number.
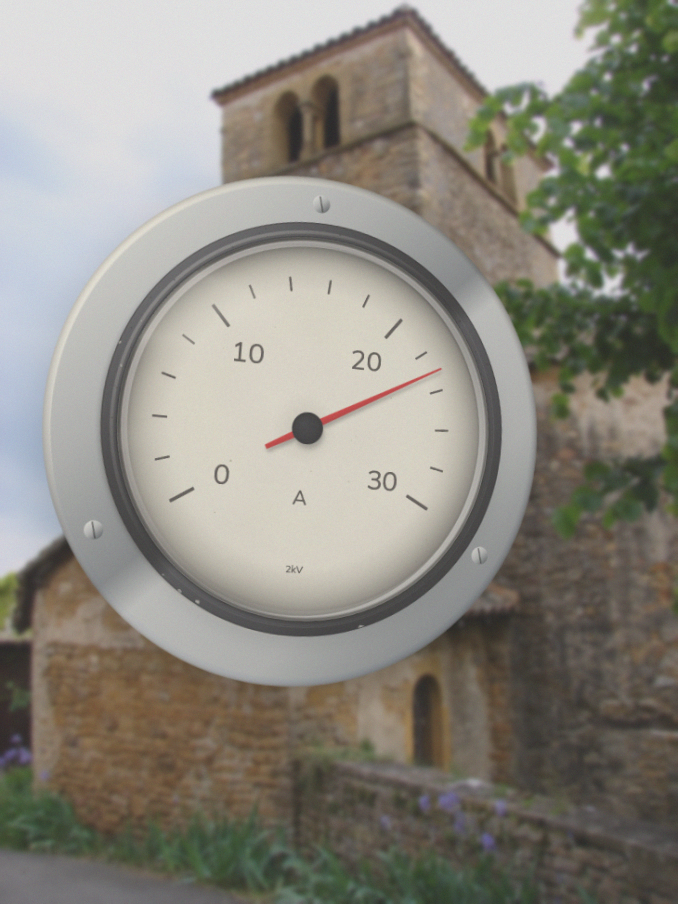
A 23
